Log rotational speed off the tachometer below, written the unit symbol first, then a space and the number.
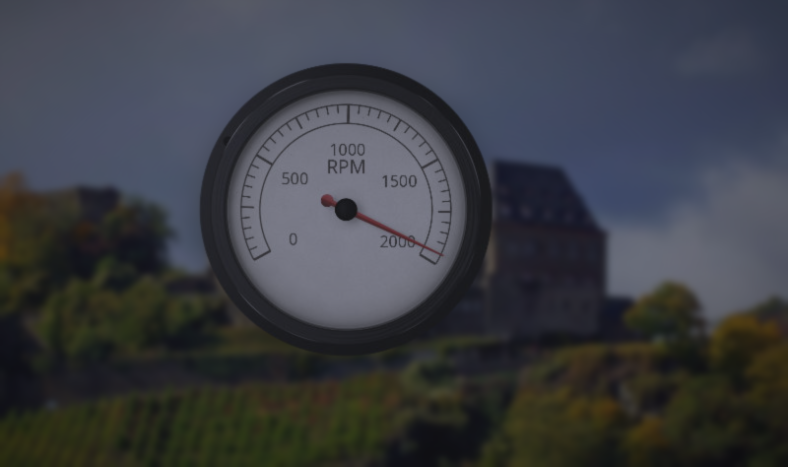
rpm 1950
